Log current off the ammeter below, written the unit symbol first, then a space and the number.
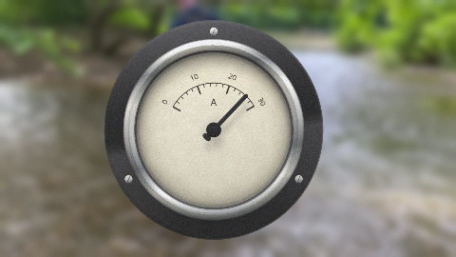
A 26
